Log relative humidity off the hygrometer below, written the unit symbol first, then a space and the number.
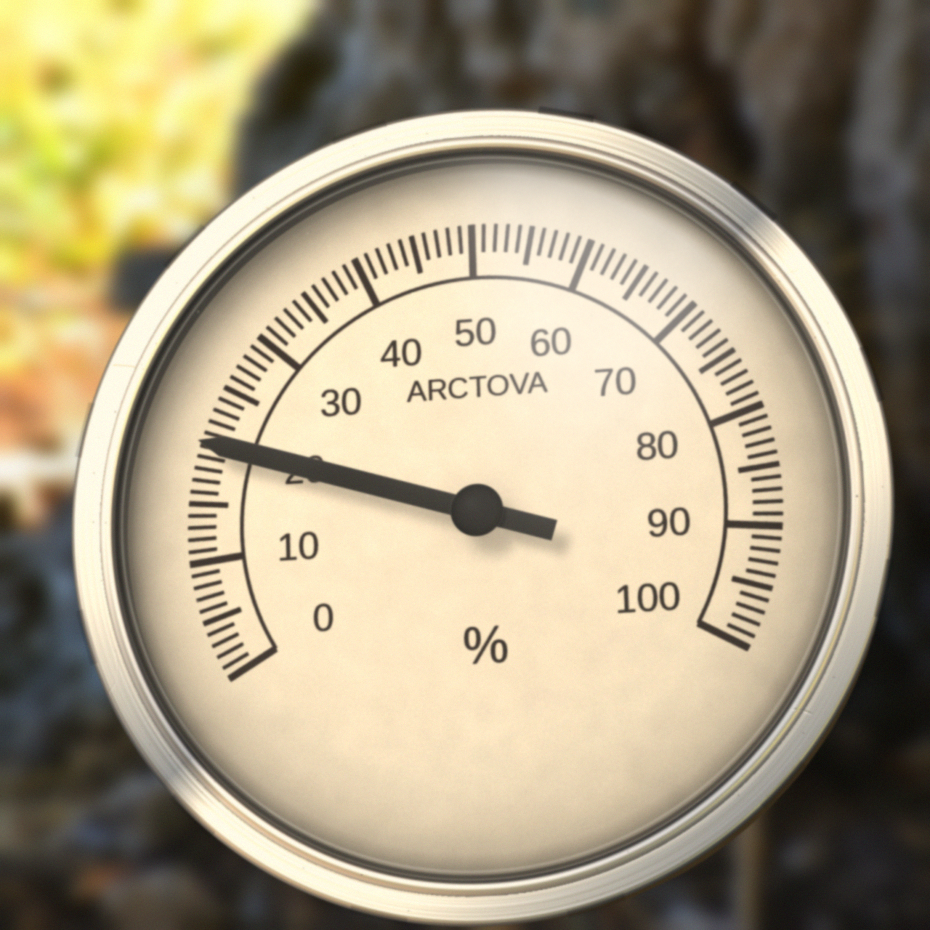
% 20
